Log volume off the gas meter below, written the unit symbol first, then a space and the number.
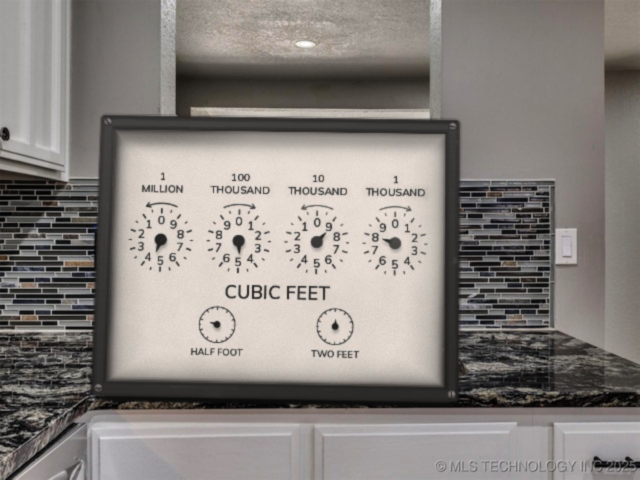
ft³ 448800
